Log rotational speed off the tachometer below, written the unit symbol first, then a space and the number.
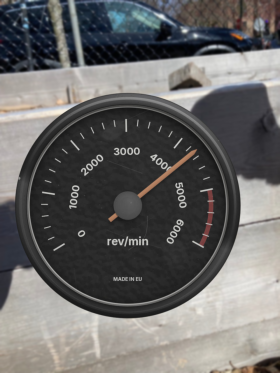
rpm 4300
